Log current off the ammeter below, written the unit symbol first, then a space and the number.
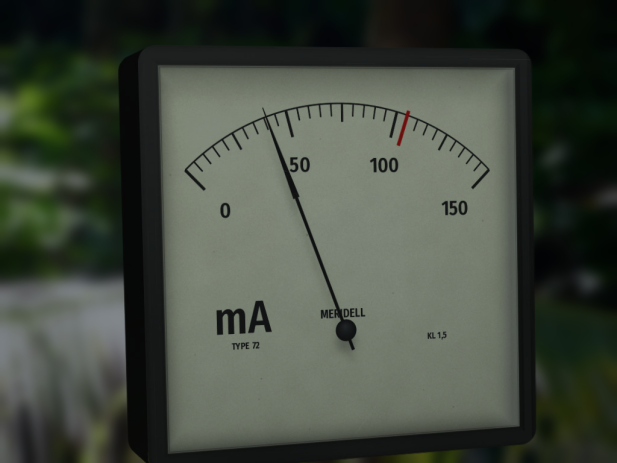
mA 40
